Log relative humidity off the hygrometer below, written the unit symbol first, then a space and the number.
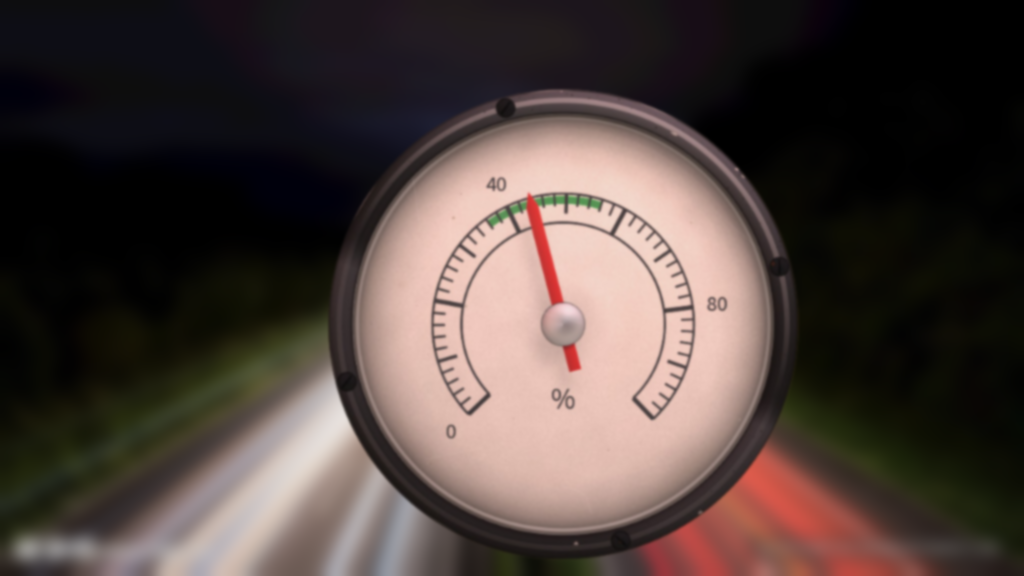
% 44
